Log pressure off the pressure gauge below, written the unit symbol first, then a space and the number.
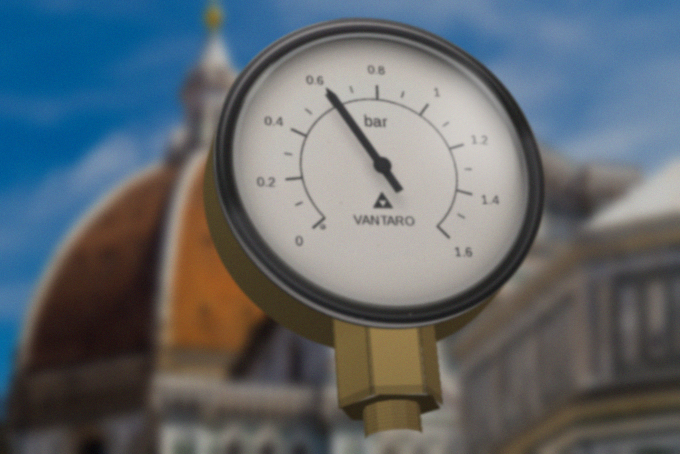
bar 0.6
